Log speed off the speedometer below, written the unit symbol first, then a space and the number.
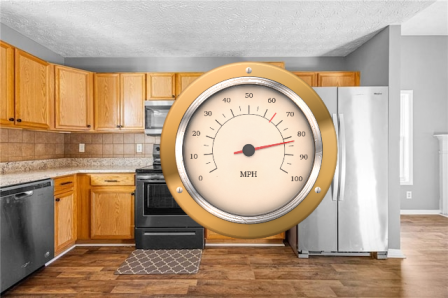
mph 82.5
